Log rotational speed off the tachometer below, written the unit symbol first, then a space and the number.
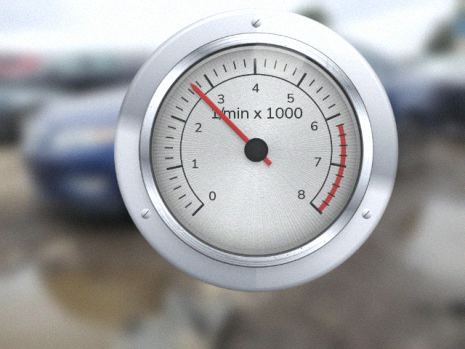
rpm 2700
